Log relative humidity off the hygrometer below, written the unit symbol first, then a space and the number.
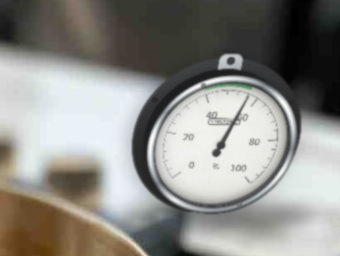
% 56
